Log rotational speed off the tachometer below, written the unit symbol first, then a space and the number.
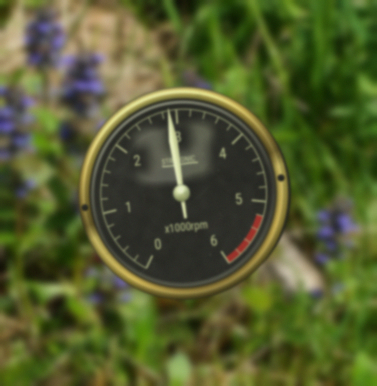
rpm 2900
